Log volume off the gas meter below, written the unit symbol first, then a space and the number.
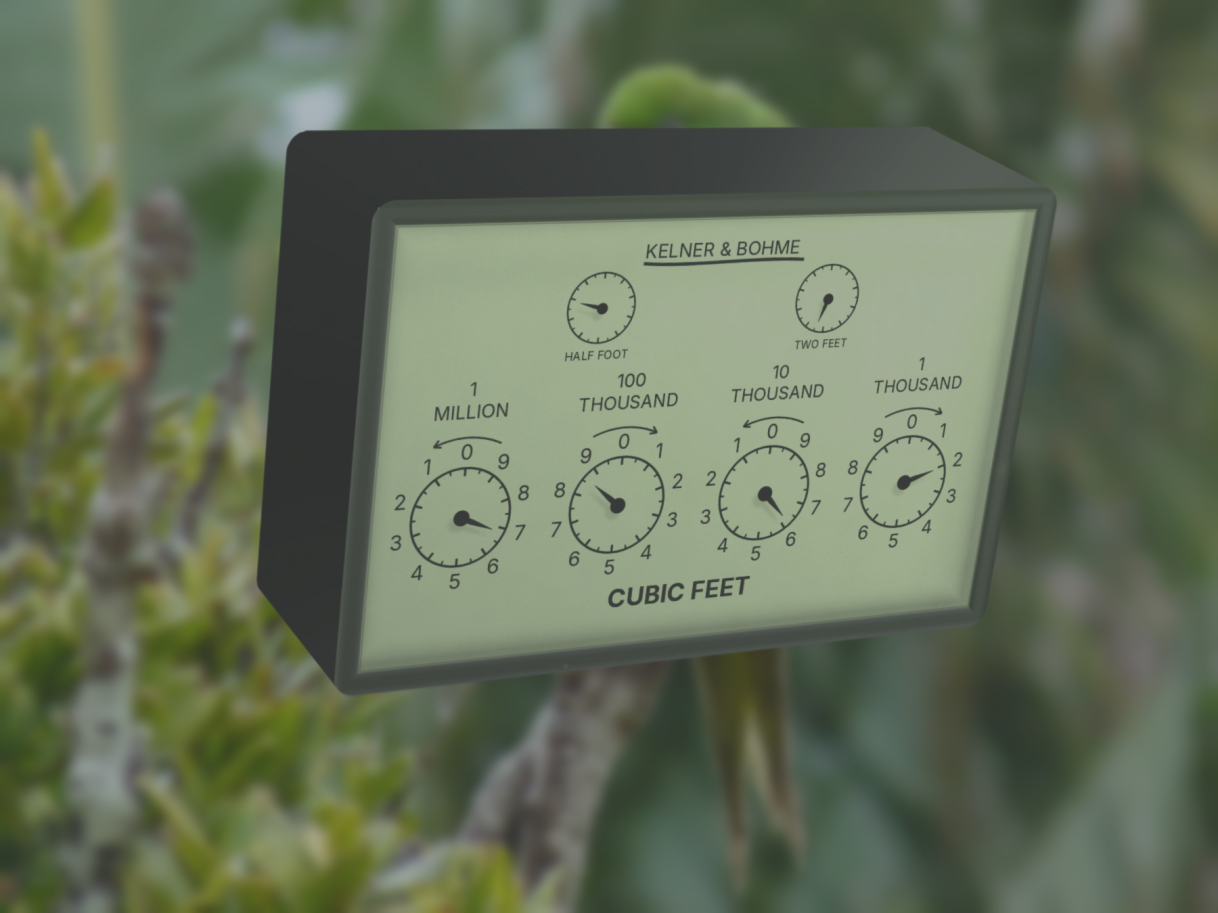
ft³ 686200
